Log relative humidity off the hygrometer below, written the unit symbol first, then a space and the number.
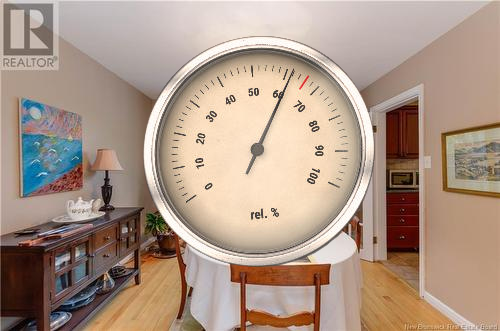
% 62
